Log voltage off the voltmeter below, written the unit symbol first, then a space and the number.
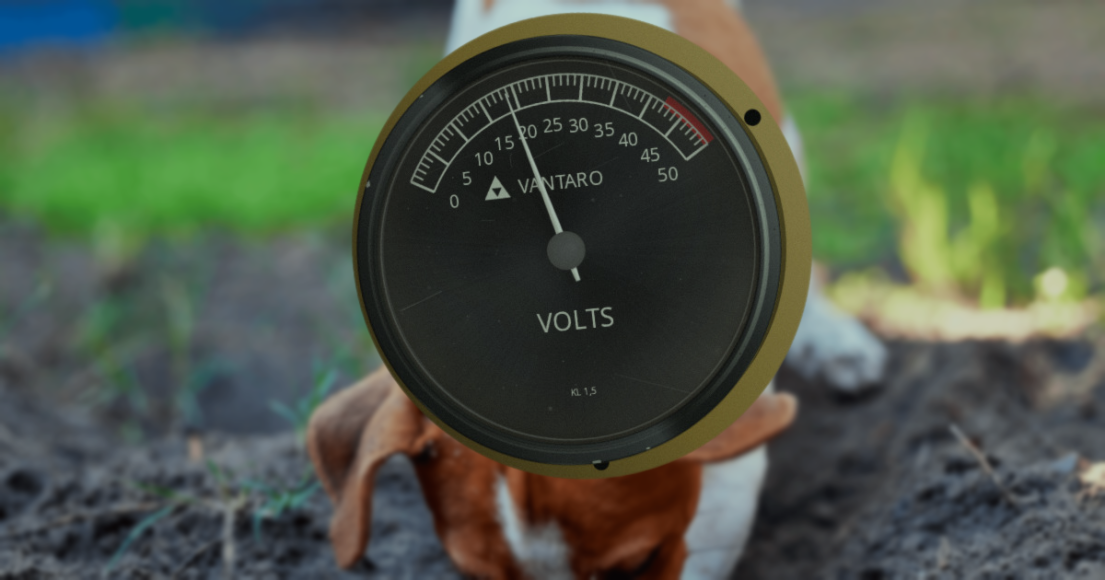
V 19
